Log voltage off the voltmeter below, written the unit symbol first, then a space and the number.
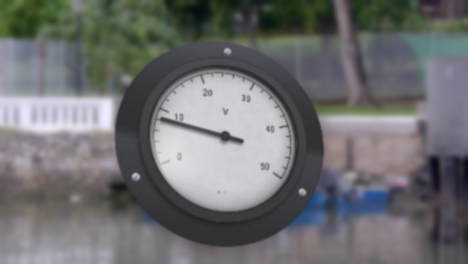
V 8
